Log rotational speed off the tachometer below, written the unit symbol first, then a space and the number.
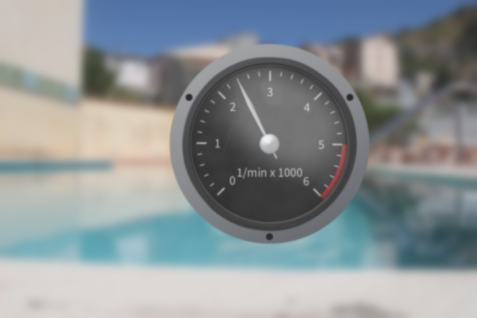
rpm 2400
